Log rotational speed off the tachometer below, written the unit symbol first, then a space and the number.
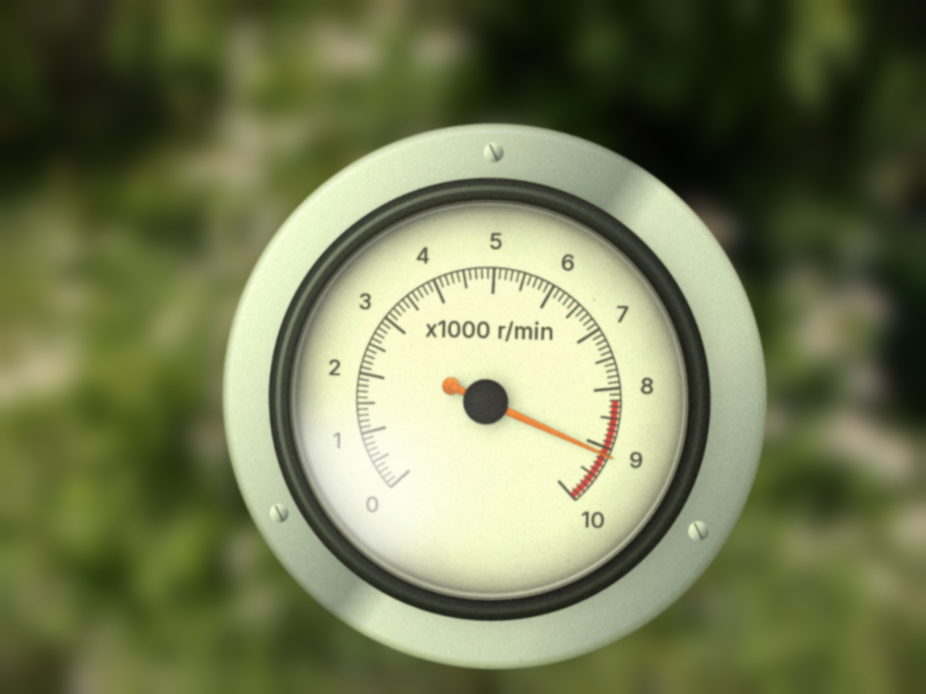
rpm 9100
